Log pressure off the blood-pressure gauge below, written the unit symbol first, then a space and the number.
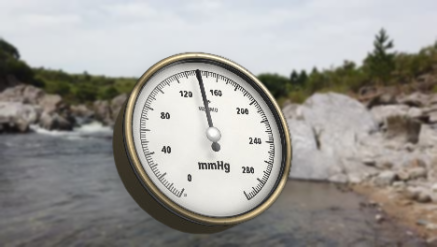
mmHg 140
